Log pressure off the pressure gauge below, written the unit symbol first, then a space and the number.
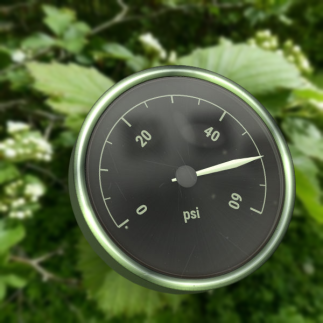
psi 50
